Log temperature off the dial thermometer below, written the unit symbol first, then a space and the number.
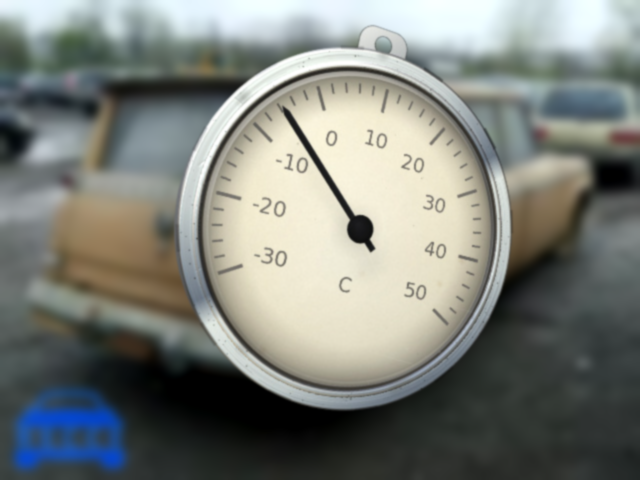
°C -6
